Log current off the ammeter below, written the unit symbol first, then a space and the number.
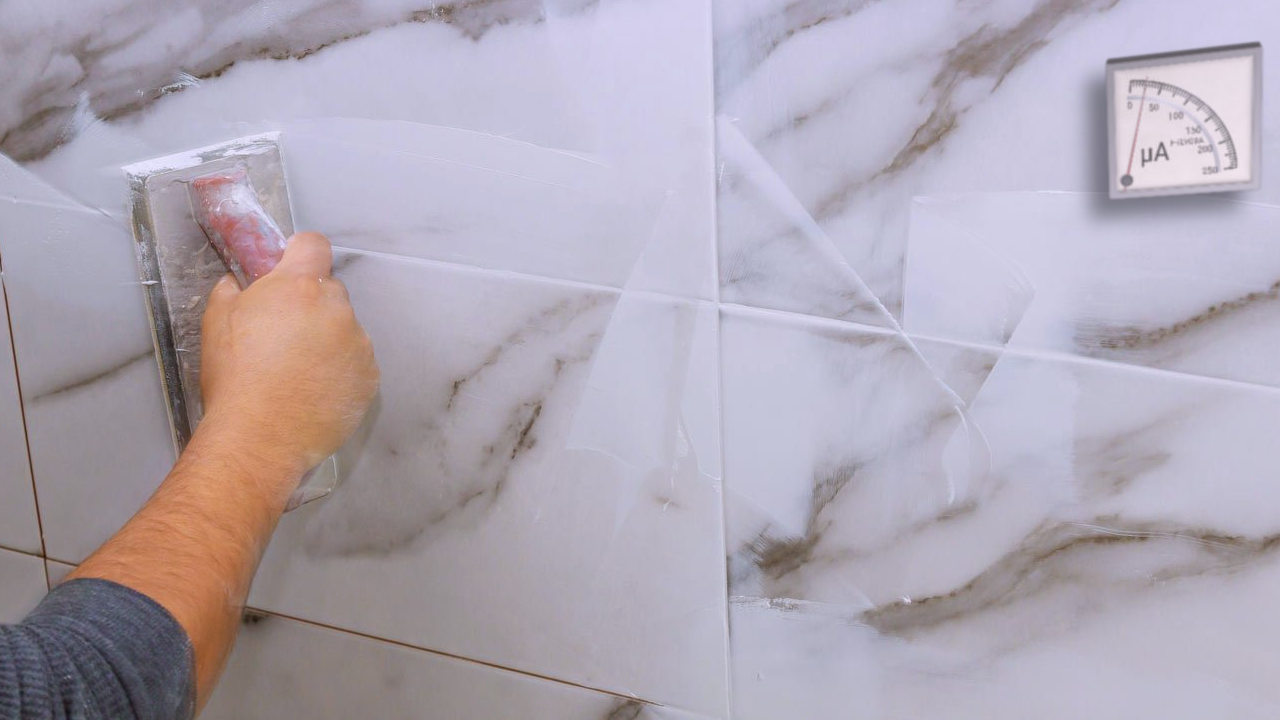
µA 25
